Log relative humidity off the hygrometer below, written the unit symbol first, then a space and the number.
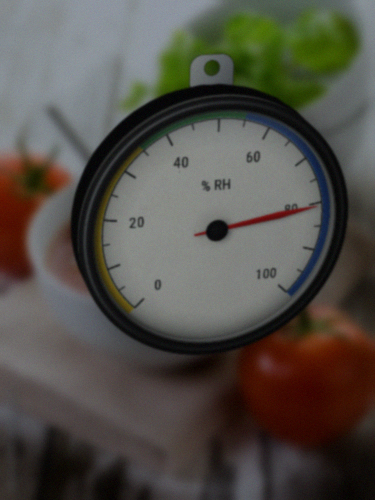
% 80
